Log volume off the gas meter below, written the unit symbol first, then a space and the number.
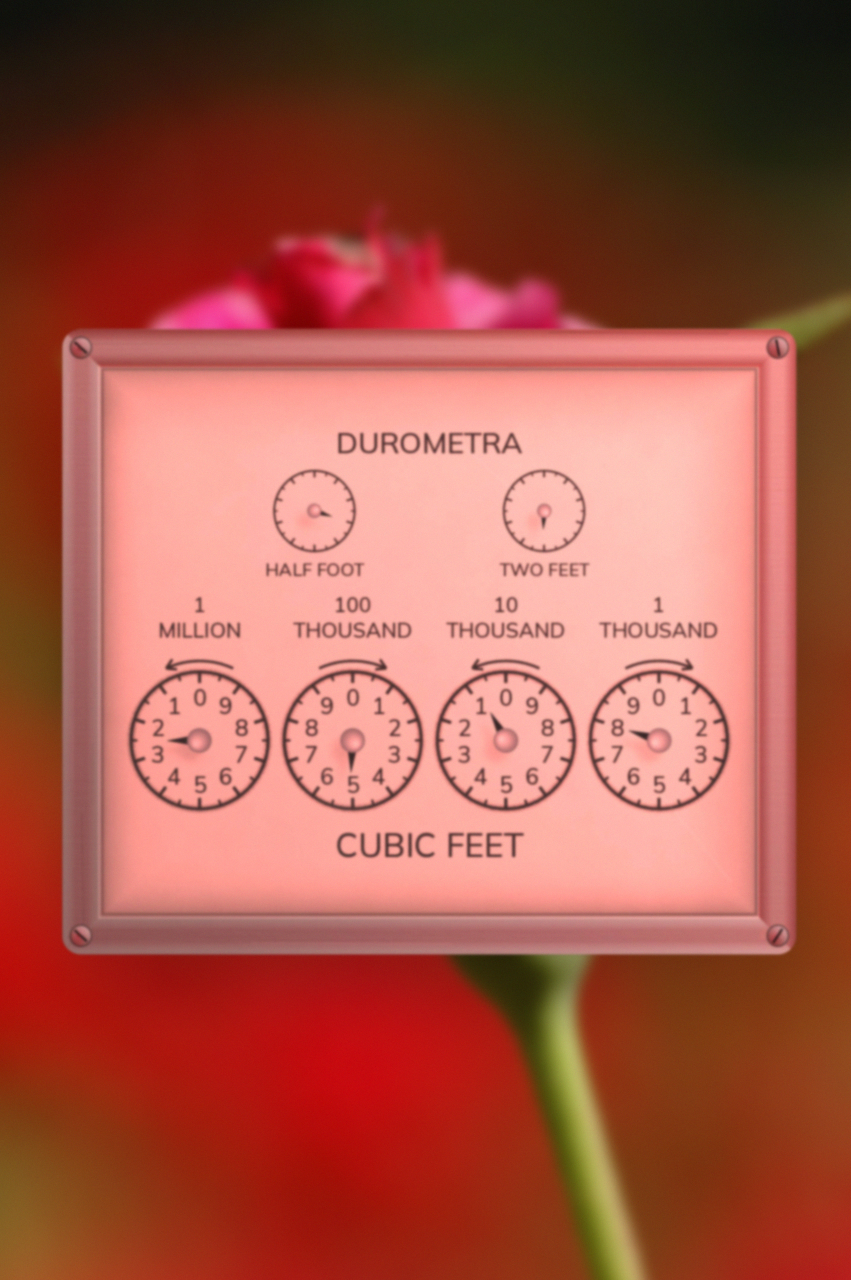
ft³ 250800
